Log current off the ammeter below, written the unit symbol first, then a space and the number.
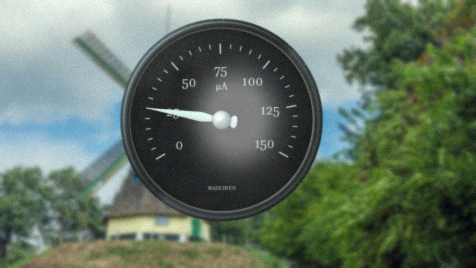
µA 25
